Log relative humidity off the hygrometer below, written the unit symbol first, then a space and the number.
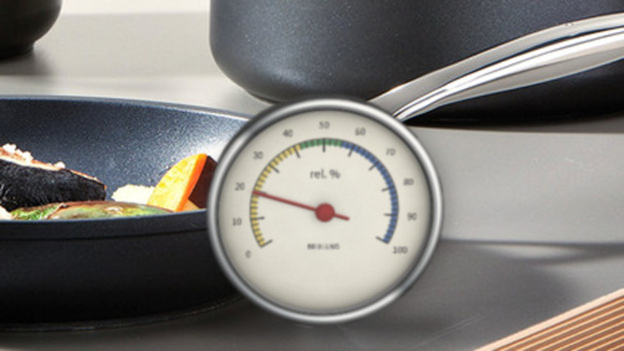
% 20
